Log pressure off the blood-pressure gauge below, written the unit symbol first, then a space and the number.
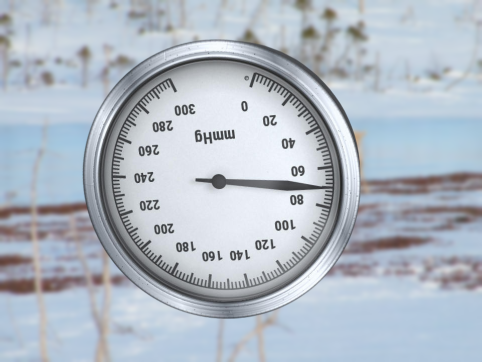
mmHg 70
